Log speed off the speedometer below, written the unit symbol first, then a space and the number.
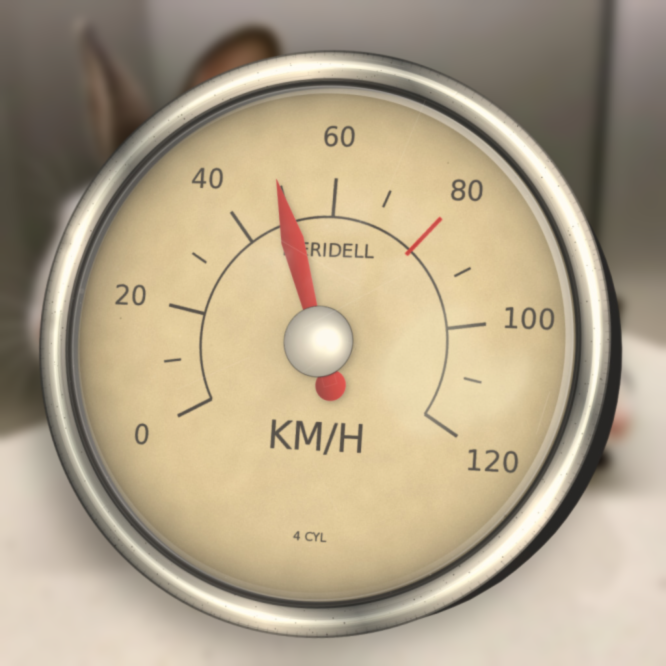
km/h 50
